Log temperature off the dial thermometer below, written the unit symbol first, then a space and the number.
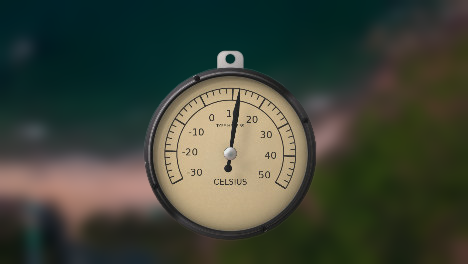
°C 12
